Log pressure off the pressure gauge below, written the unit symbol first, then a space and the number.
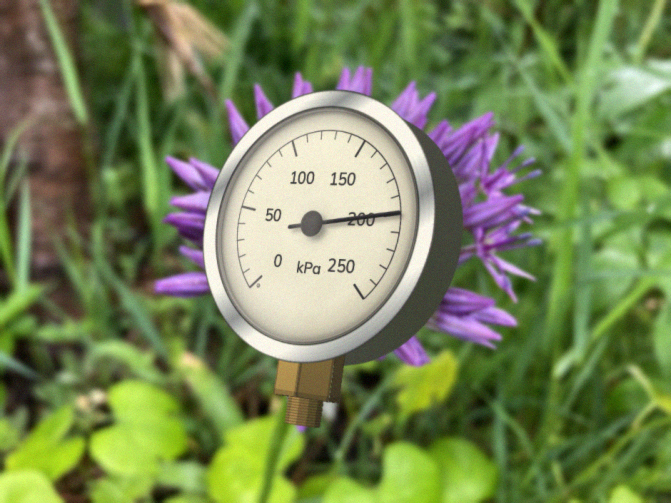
kPa 200
